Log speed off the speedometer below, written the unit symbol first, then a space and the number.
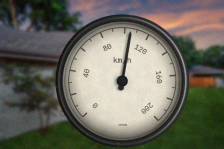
km/h 105
